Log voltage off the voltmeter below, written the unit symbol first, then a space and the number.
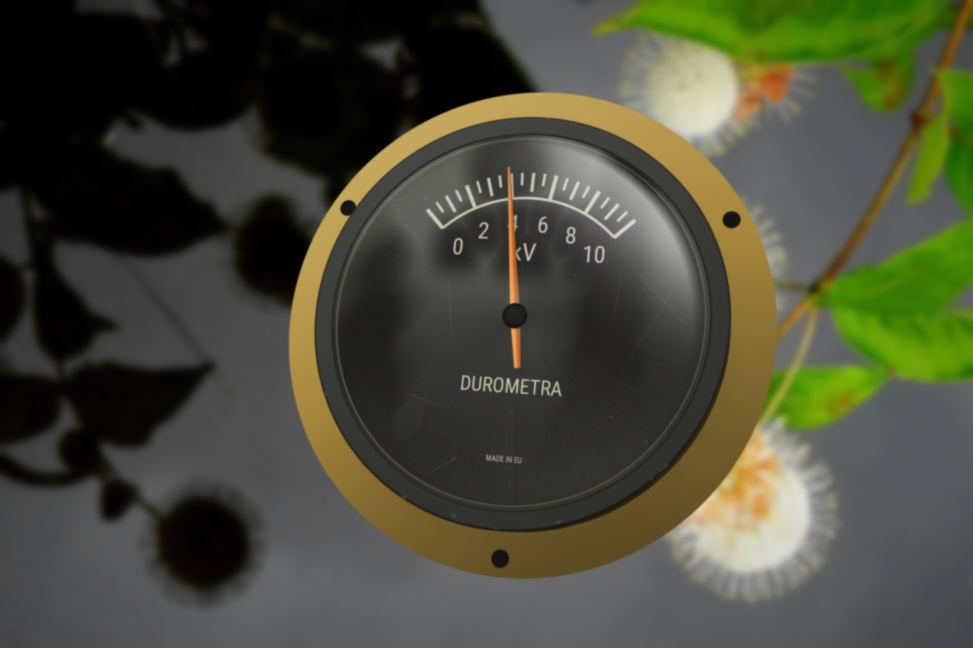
kV 4
